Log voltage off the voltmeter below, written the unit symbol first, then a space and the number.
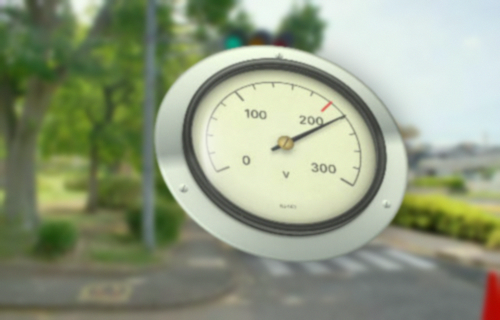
V 220
